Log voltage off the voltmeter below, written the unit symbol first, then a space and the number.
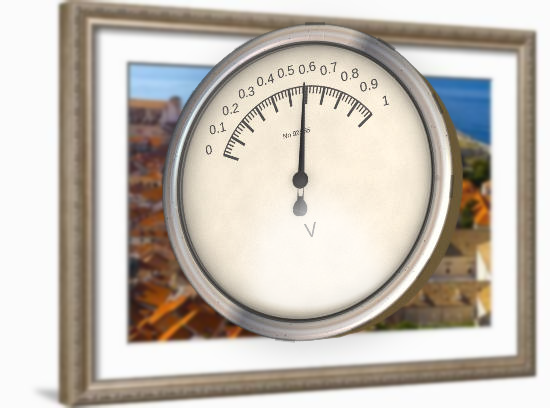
V 0.6
